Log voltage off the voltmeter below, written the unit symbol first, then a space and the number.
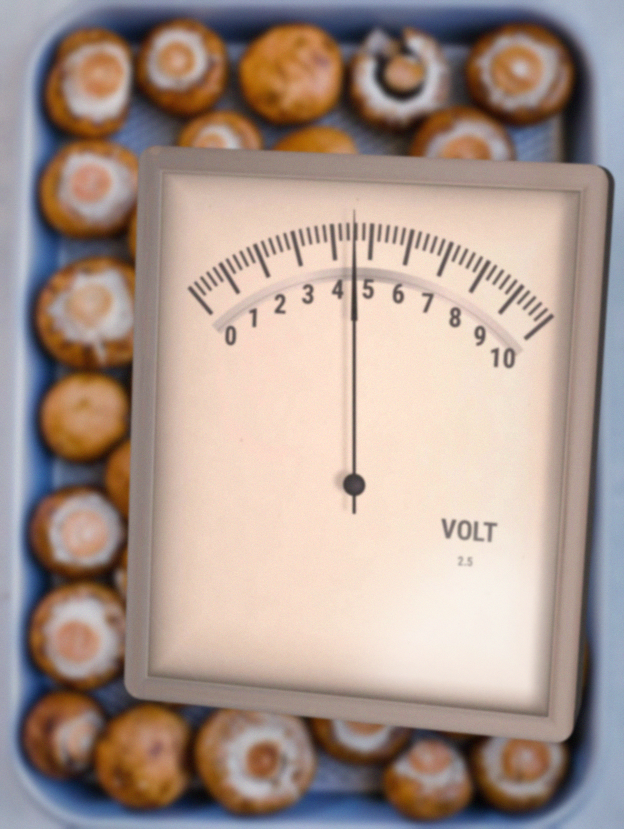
V 4.6
